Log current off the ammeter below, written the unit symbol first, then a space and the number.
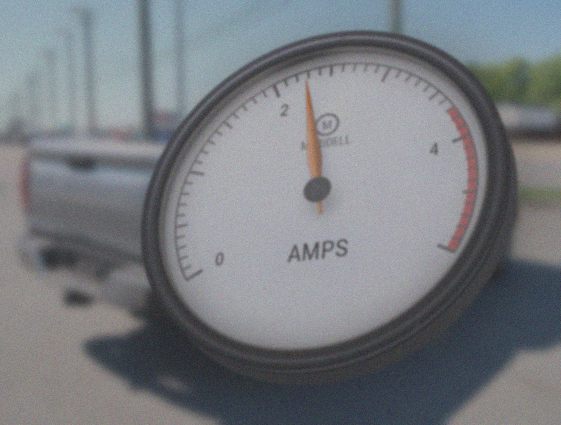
A 2.3
